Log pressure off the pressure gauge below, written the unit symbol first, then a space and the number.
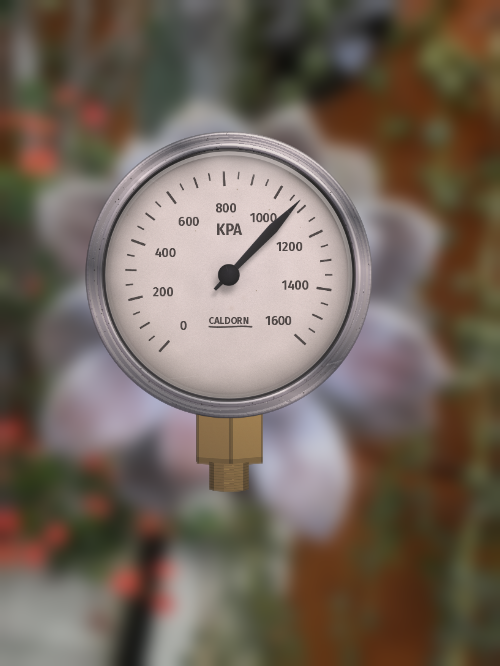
kPa 1075
